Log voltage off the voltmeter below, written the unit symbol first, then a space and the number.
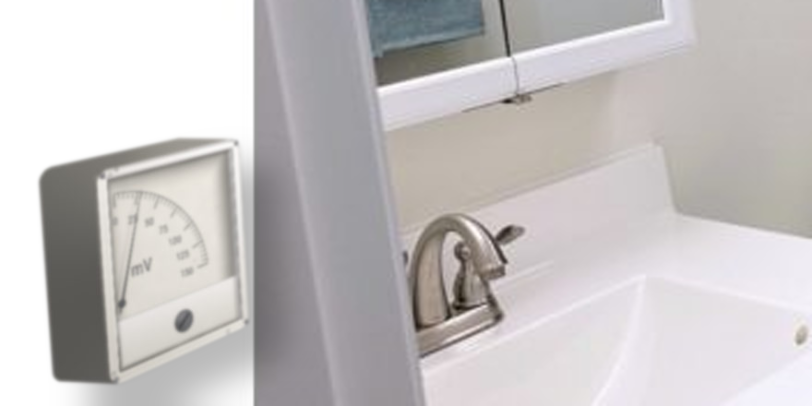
mV 25
